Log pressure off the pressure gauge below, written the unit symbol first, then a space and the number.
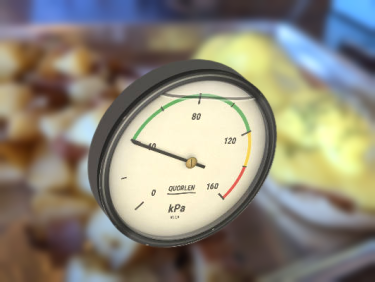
kPa 40
